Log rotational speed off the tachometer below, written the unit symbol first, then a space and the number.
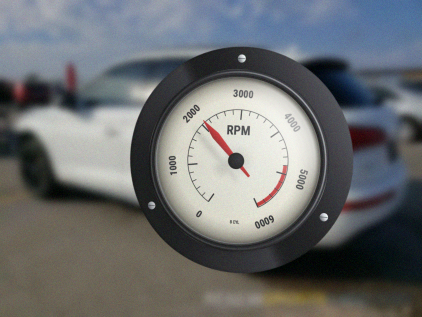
rpm 2100
